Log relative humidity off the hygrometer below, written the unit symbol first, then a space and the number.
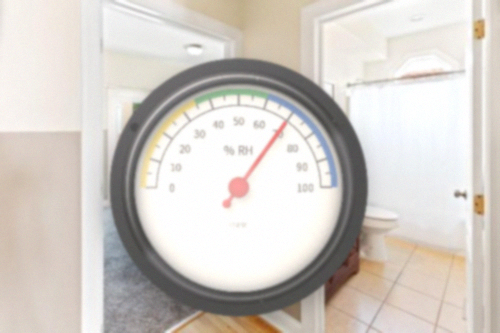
% 70
